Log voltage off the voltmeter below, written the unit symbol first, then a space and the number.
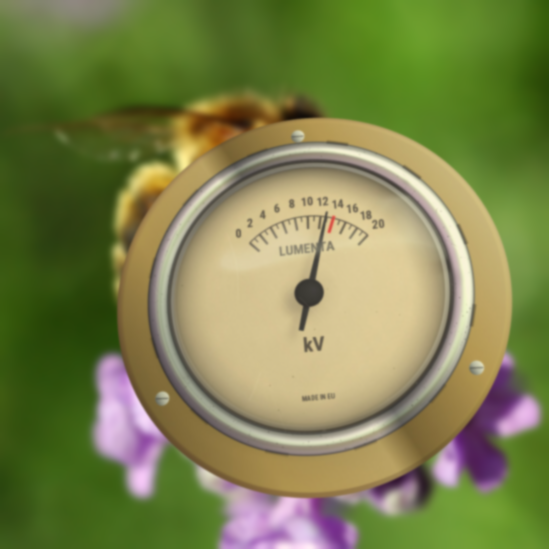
kV 13
